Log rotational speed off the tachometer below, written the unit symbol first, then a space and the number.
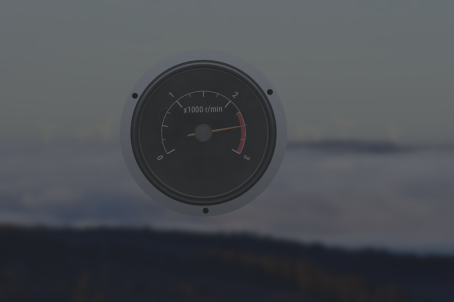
rpm 2500
